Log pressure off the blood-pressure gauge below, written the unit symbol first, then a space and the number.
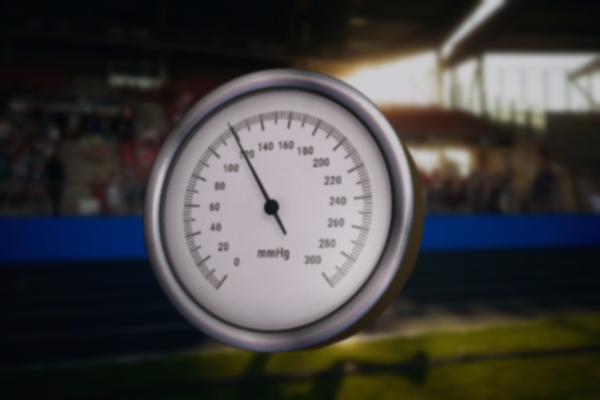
mmHg 120
